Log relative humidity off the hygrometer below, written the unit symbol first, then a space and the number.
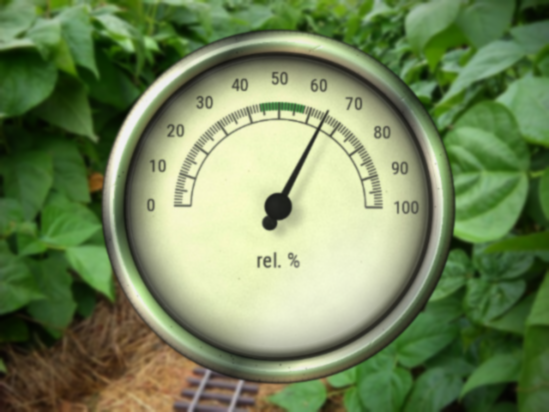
% 65
